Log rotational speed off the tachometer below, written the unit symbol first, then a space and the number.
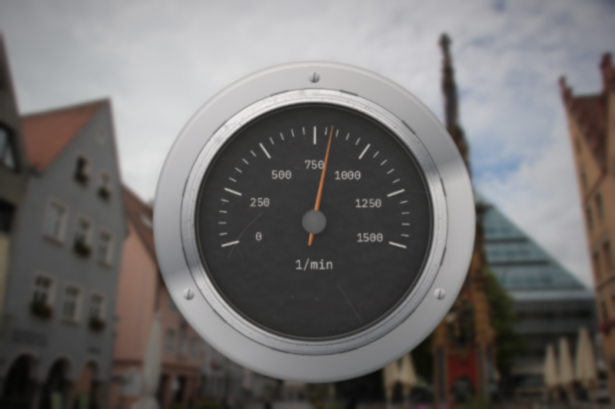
rpm 825
